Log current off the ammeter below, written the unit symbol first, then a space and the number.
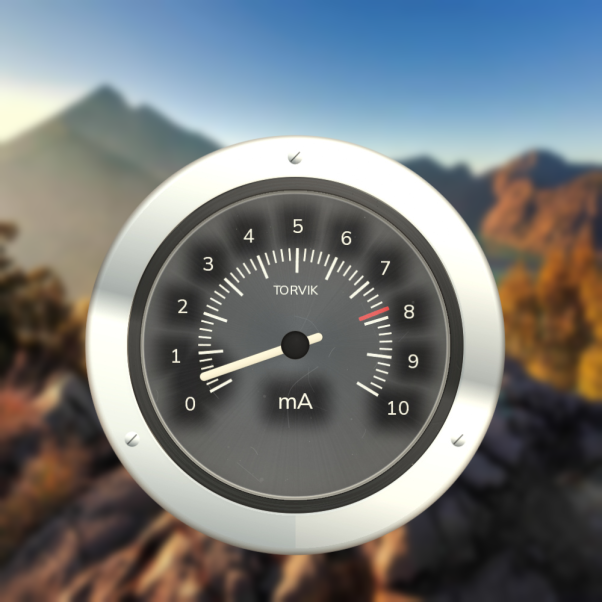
mA 0.4
